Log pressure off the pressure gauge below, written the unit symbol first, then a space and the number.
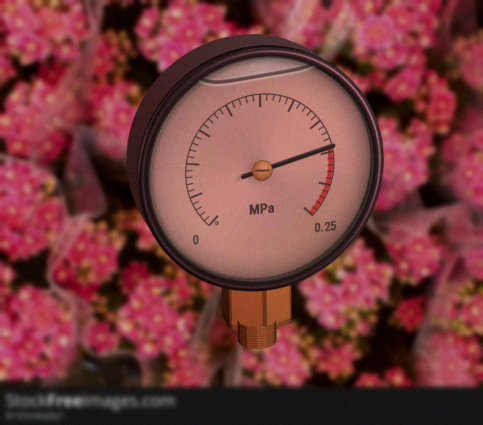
MPa 0.195
